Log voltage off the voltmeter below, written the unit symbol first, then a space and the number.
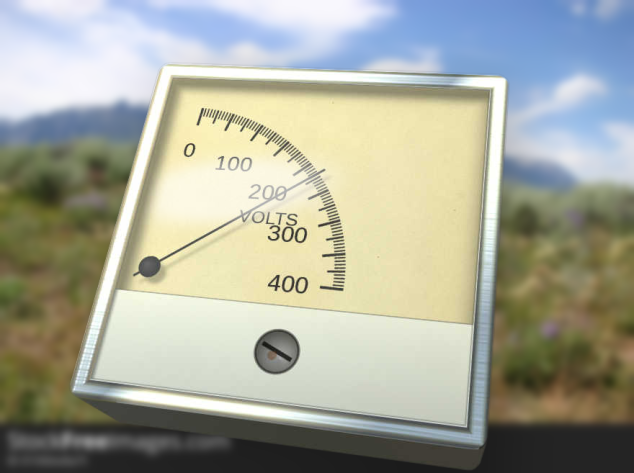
V 225
